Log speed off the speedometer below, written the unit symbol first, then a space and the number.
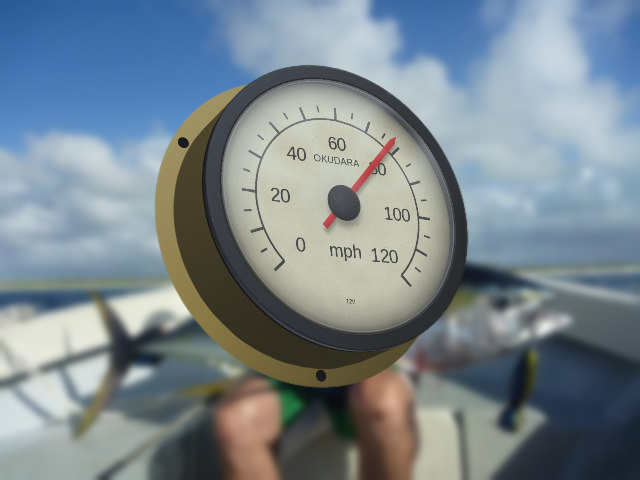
mph 77.5
